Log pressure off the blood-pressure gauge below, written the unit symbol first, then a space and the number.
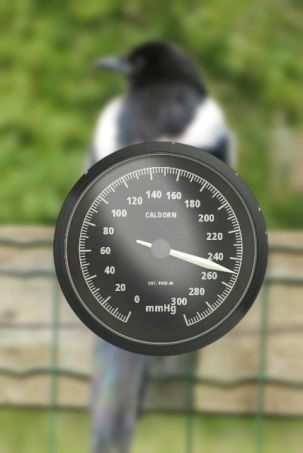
mmHg 250
